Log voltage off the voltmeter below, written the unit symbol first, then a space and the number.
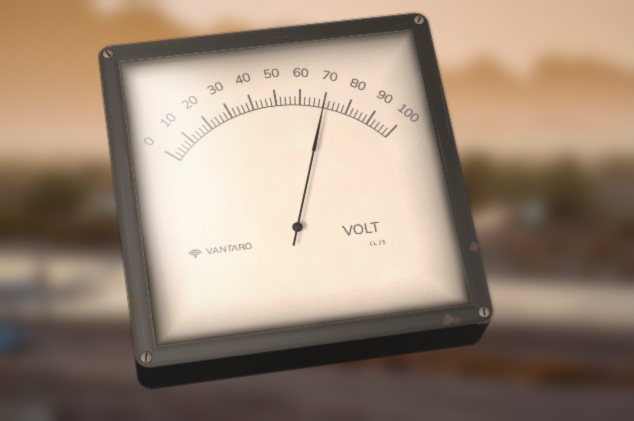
V 70
